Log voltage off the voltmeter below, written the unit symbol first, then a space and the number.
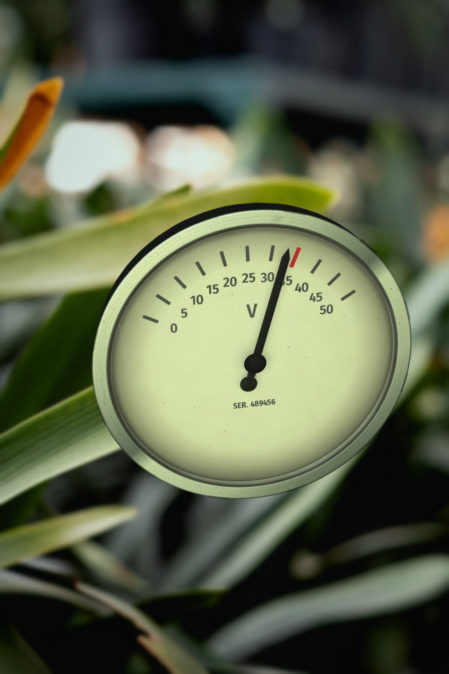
V 32.5
